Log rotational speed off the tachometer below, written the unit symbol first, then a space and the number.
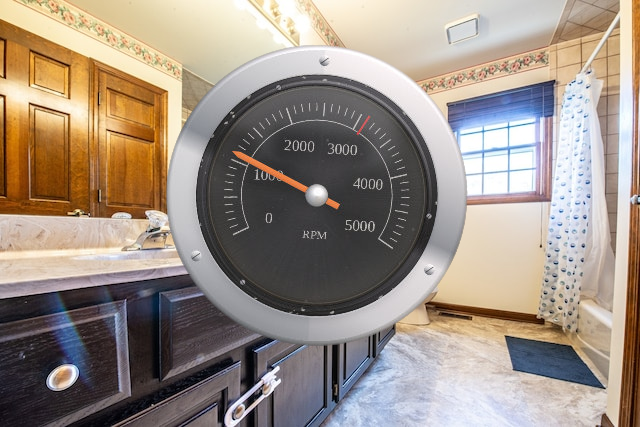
rpm 1100
